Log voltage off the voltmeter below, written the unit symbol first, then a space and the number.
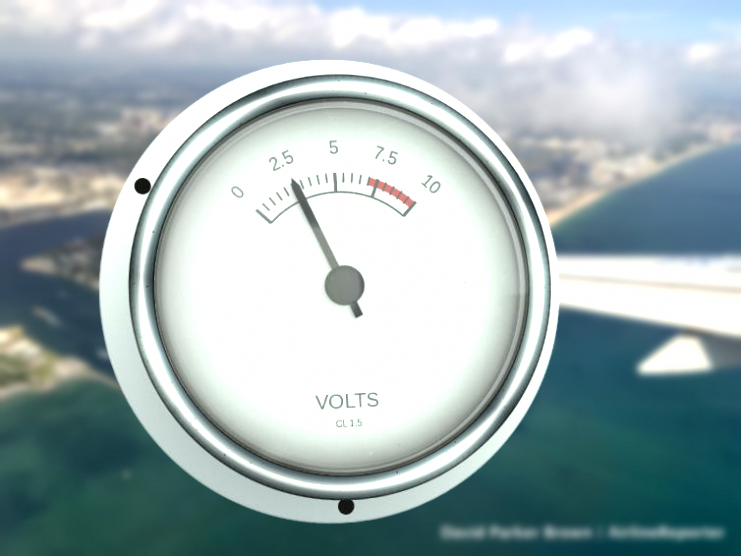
V 2.5
